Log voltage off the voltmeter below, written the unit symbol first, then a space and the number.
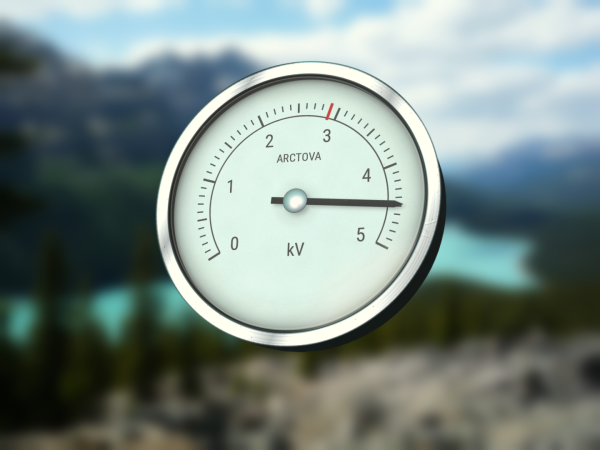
kV 4.5
